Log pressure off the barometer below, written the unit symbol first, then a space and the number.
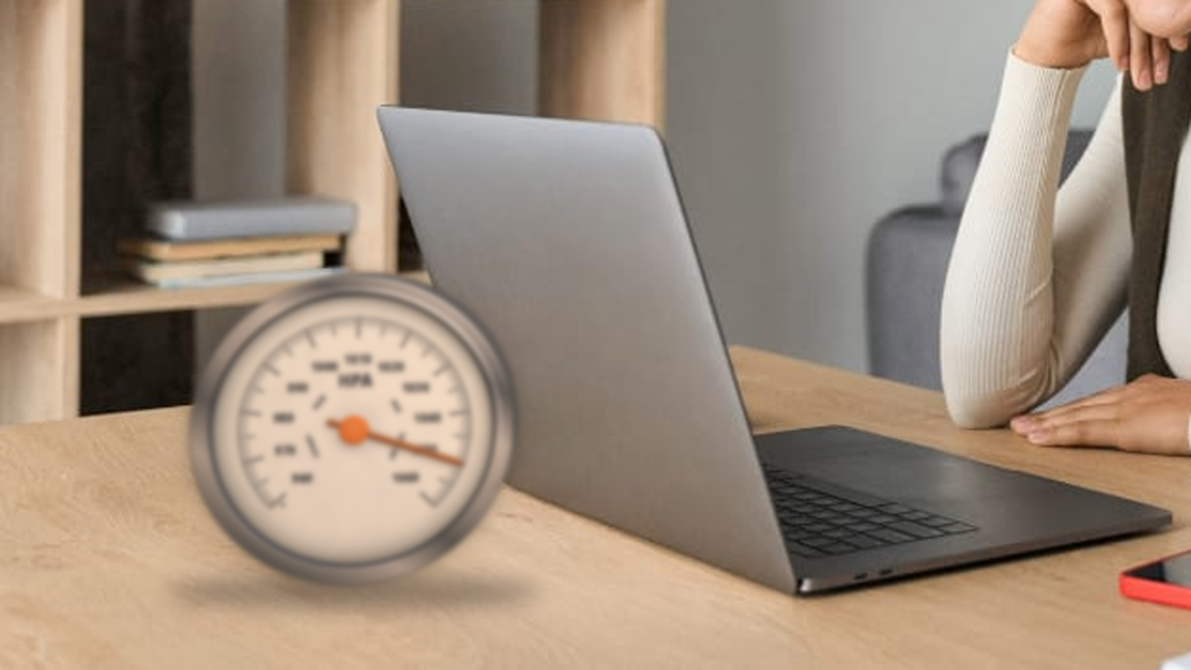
hPa 1050
